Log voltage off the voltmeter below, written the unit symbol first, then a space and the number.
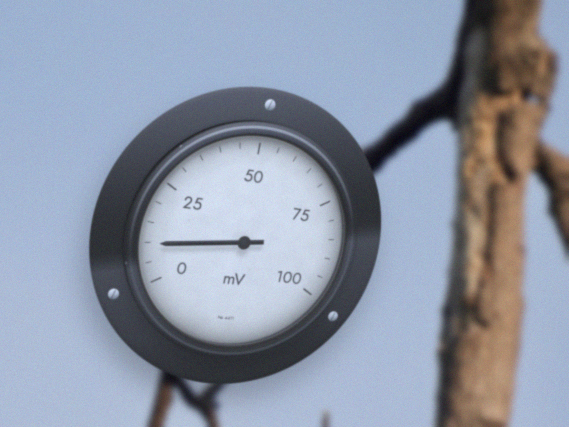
mV 10
